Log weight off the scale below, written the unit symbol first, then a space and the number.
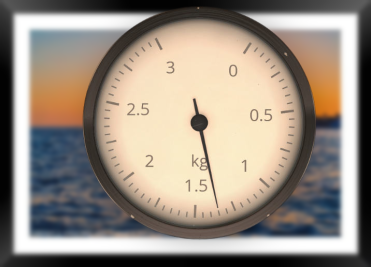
kg 1.35
